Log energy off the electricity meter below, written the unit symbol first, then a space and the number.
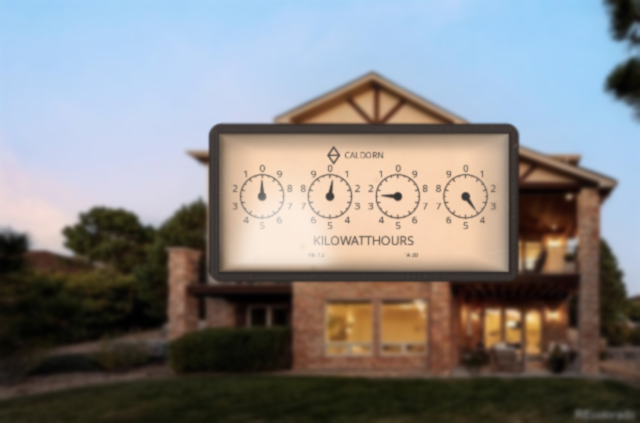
kWh 24
